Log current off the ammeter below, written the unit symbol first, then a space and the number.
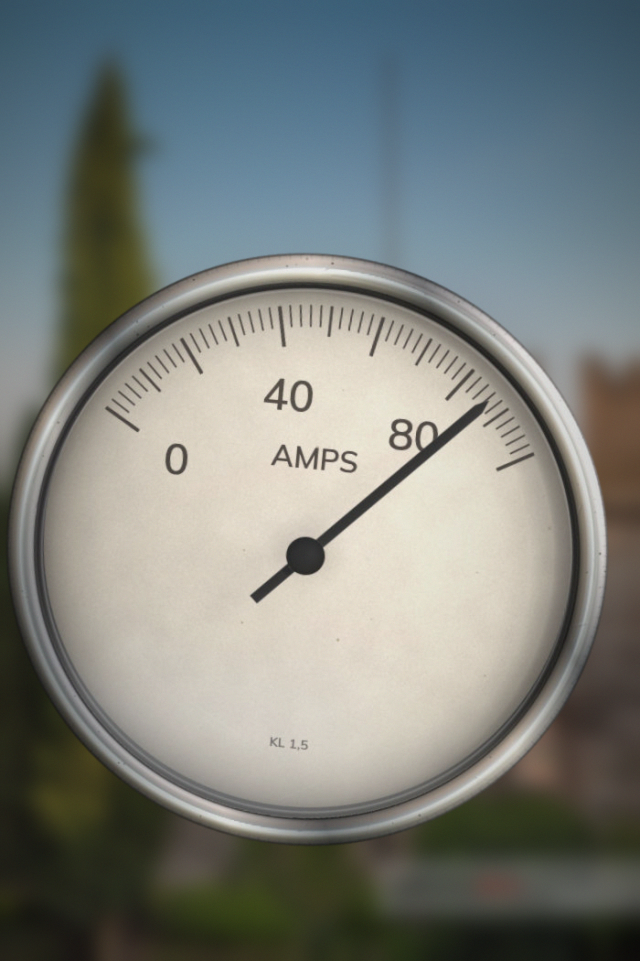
A 86
